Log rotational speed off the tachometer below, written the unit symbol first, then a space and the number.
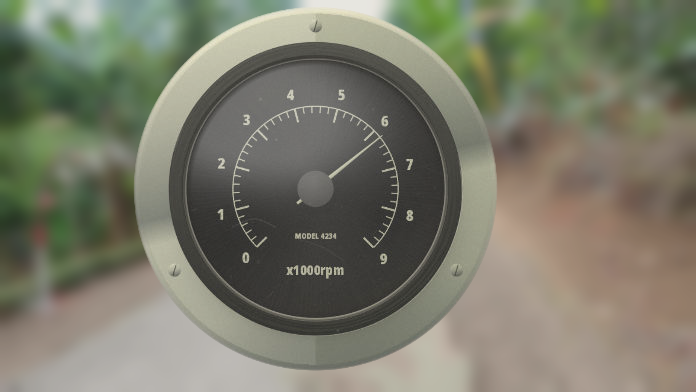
rpm 6200
